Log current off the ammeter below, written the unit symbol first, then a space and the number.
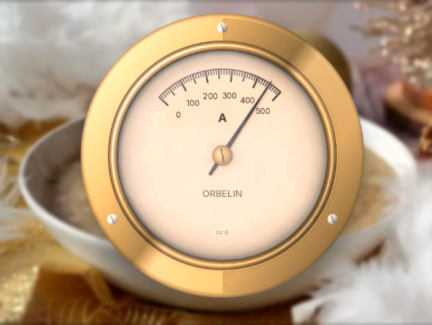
A 450
